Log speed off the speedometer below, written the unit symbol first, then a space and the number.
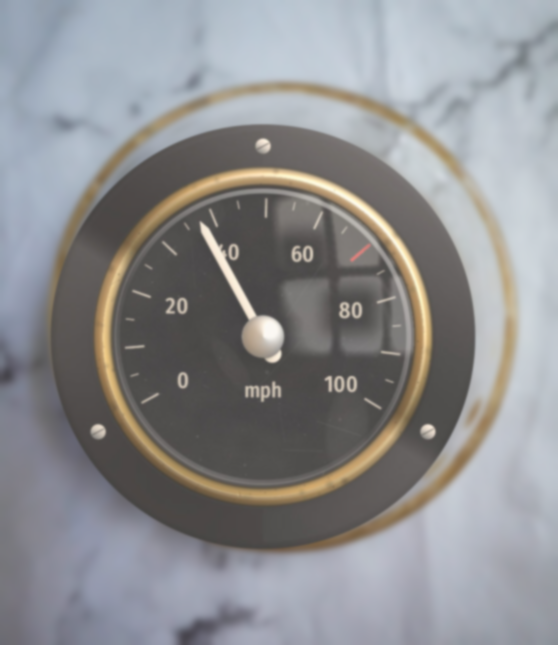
mph 37.5
